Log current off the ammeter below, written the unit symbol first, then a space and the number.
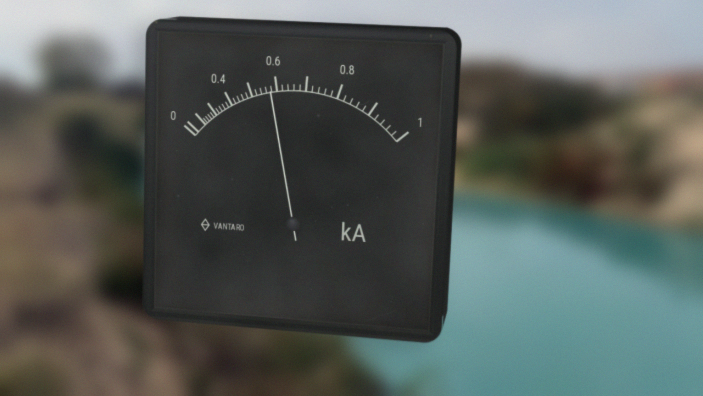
kA 0.58
